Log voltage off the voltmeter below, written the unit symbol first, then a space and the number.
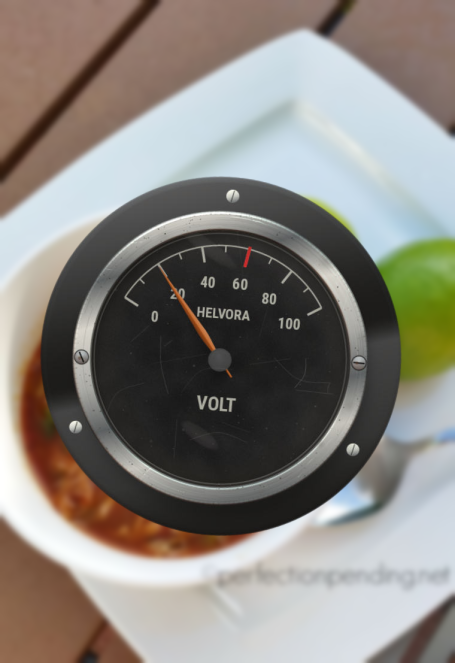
V 20
